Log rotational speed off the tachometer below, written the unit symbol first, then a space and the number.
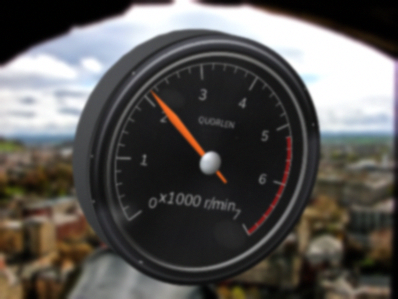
rpm 2100
